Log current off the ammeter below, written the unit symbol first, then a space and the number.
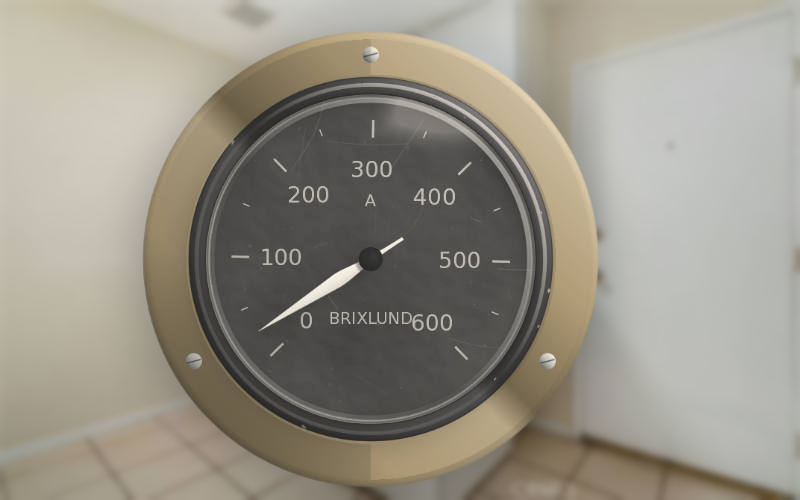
A 25
